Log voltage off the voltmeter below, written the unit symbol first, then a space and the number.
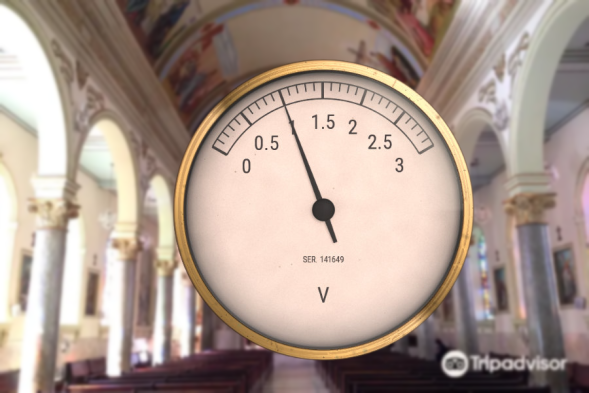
V 1
